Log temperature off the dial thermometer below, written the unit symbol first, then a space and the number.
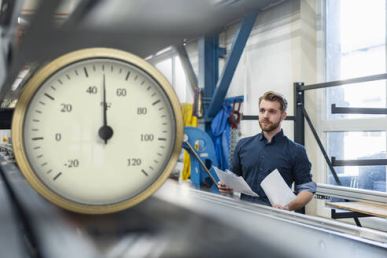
°F 48
